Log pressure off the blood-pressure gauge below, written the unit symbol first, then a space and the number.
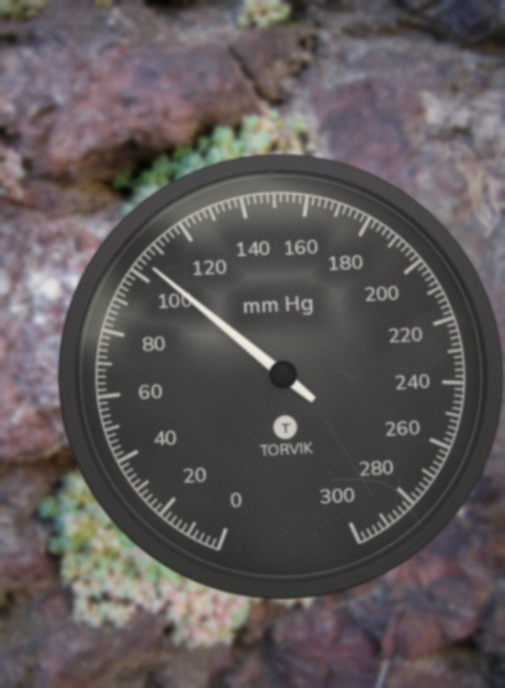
mmHg 104
